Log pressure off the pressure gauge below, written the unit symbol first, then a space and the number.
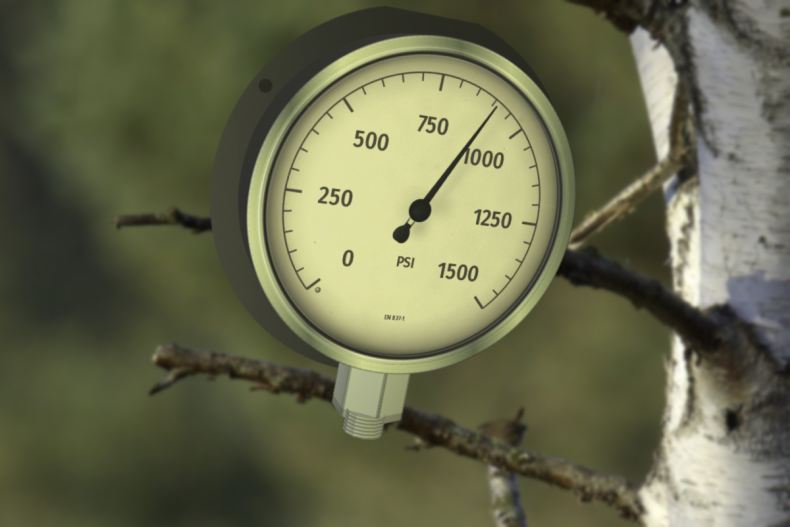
psi 900
